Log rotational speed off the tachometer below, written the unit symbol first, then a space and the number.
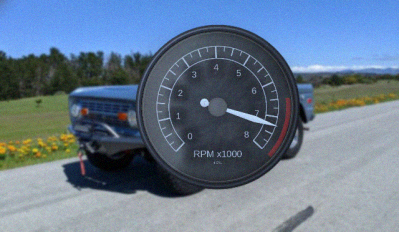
rpm 7250
